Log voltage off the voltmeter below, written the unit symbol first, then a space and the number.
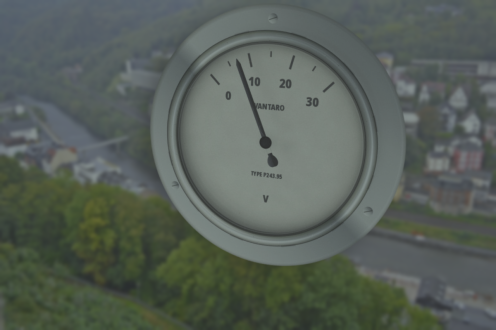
V 7.5
